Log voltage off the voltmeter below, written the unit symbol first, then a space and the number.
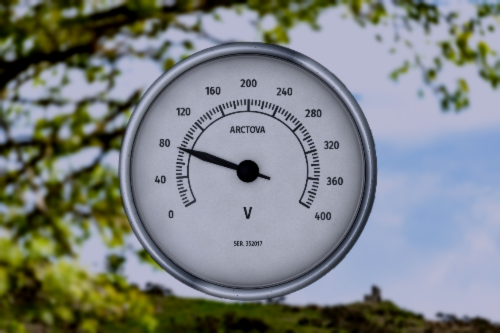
V 80
